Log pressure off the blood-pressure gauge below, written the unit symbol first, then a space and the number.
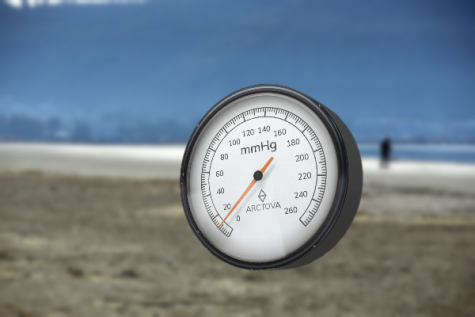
mmHg 10
